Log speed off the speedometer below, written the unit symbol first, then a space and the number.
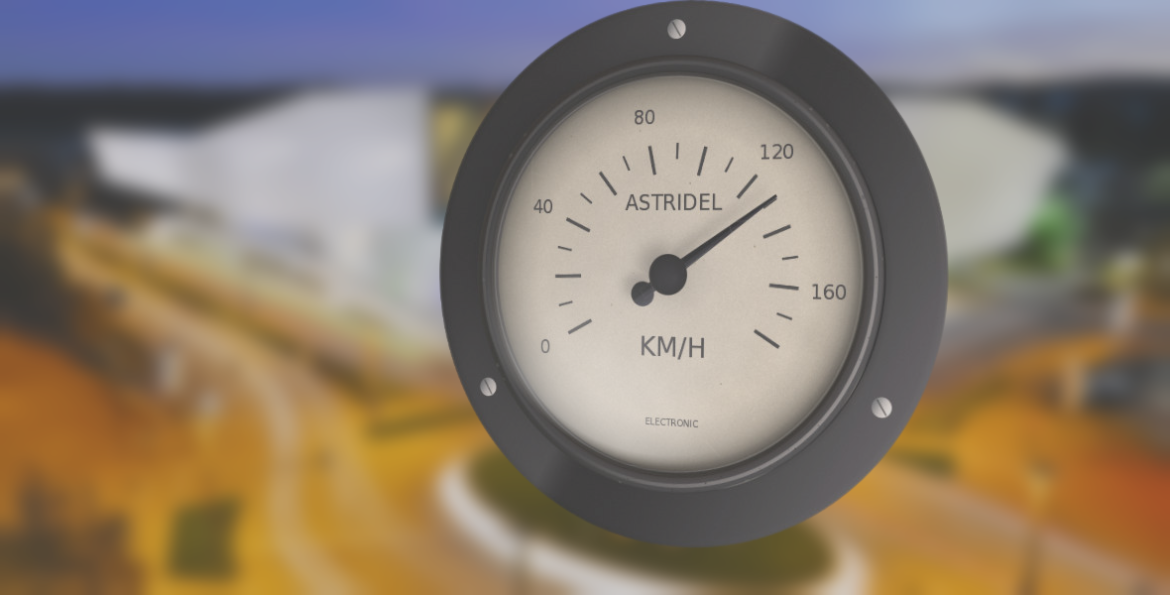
km/h 130
